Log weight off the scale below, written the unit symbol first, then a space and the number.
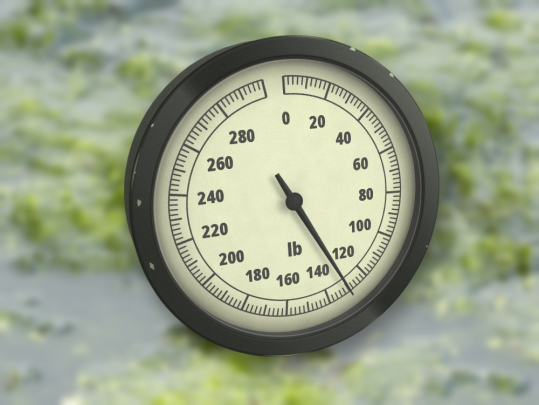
lb 130
